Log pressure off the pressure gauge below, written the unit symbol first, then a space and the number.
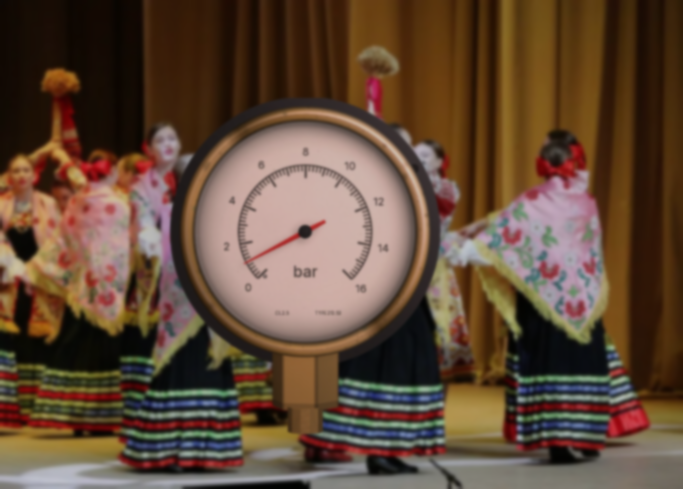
bar 1
